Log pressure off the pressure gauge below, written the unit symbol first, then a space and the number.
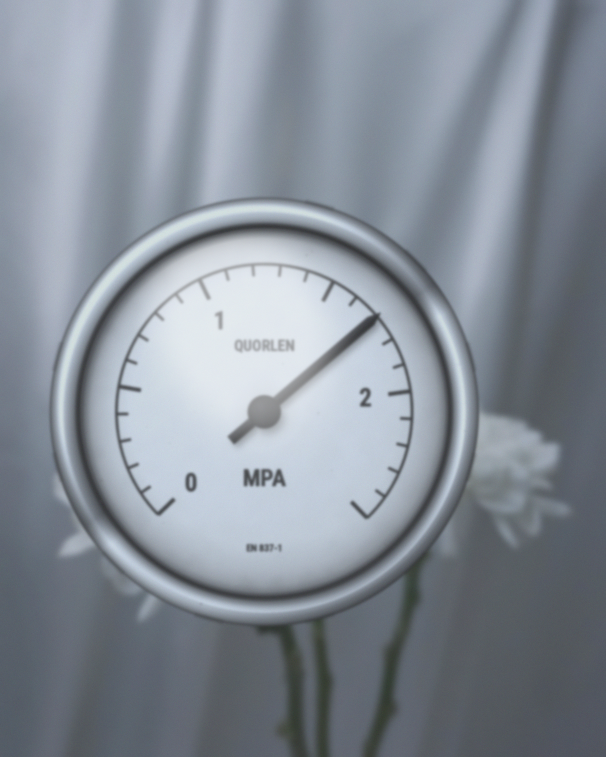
MPa 1.7
